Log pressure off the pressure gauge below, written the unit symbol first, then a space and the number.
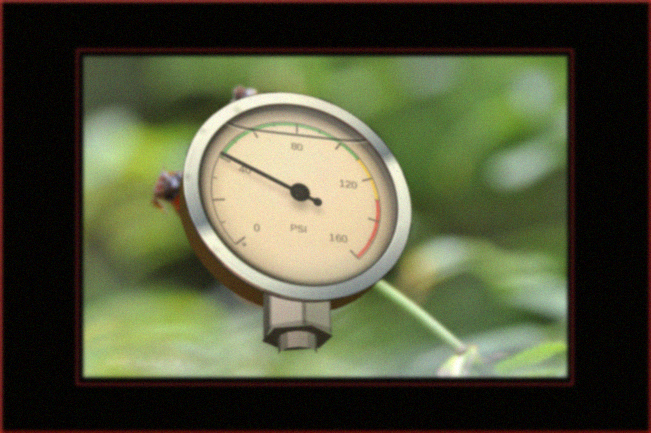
psi 40
